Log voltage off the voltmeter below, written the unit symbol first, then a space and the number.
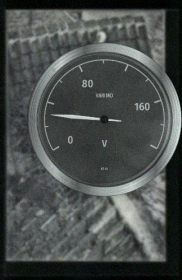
V 30
